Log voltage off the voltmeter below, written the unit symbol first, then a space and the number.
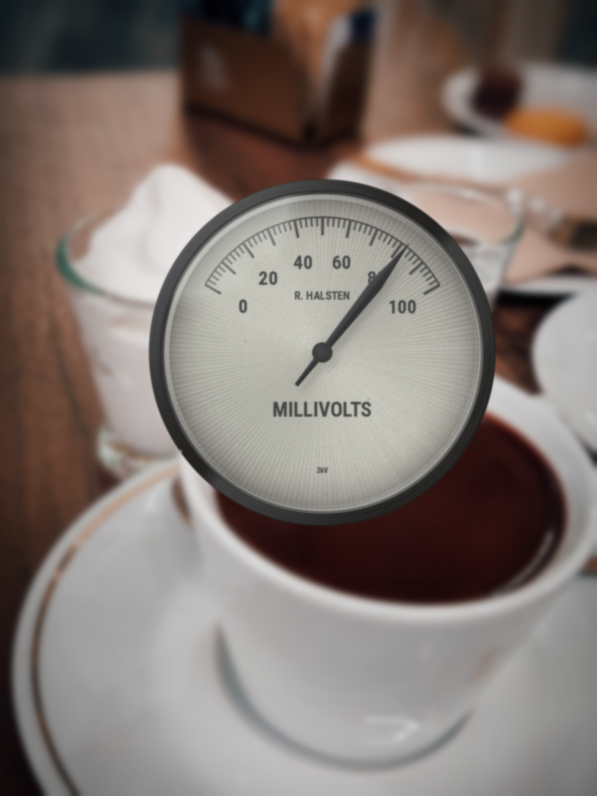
mV 82
